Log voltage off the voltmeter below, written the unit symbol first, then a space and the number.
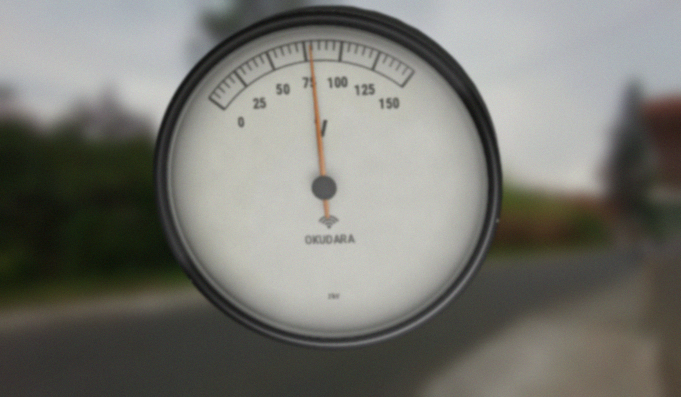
V 80
